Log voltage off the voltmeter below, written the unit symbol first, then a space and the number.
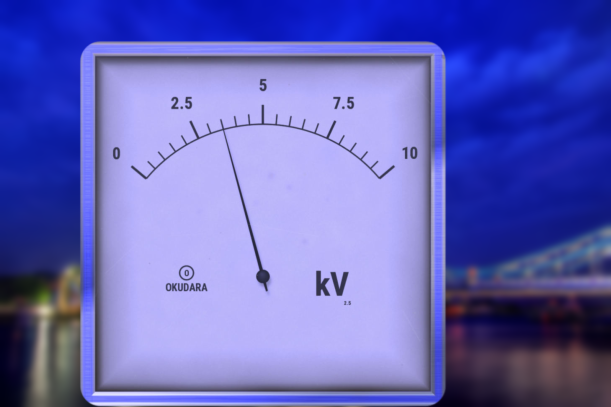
kV 3.5
